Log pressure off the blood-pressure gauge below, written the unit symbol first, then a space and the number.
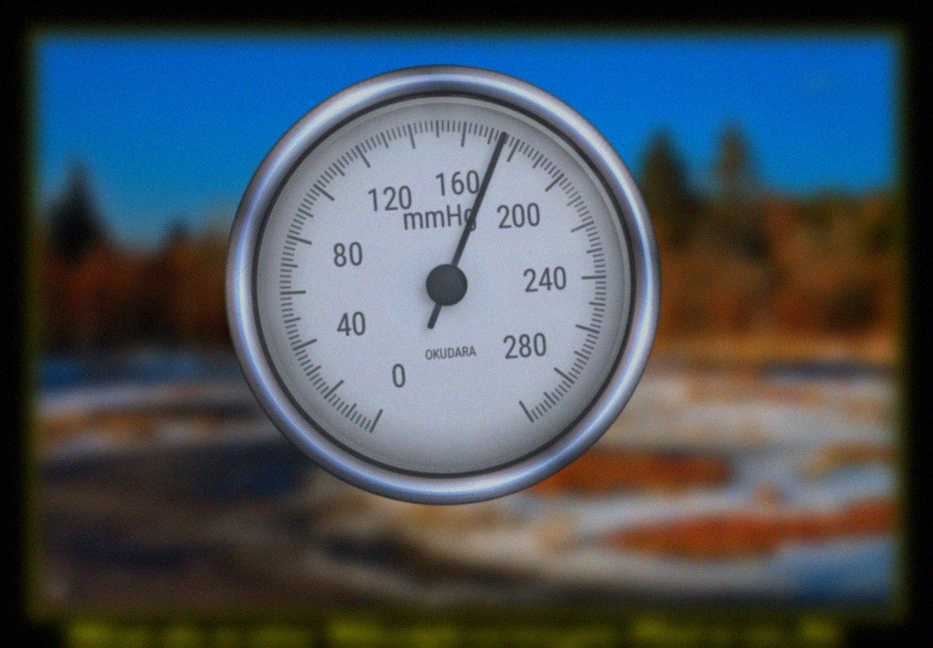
mmHg 174
